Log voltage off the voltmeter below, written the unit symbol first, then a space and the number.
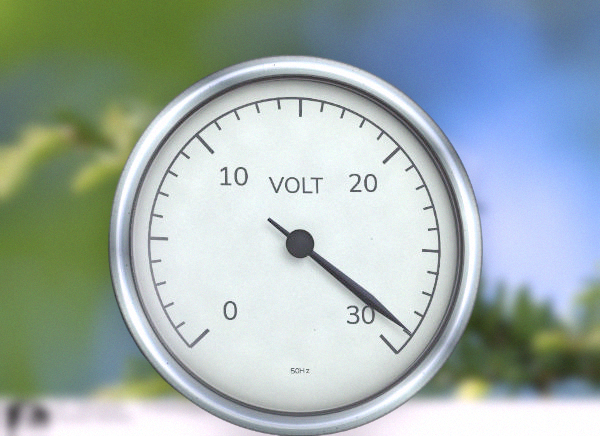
V 29
